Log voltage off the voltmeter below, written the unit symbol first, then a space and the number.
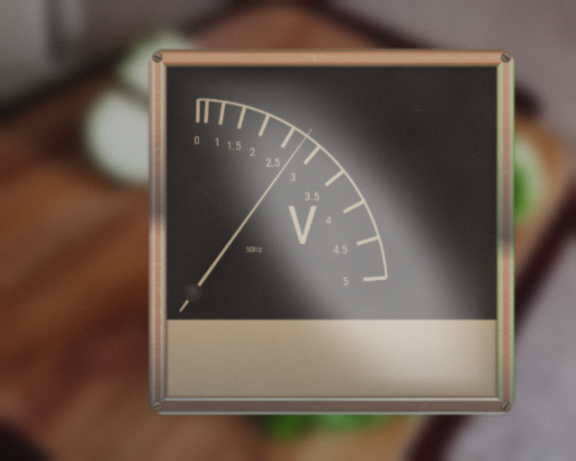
V 2.75
